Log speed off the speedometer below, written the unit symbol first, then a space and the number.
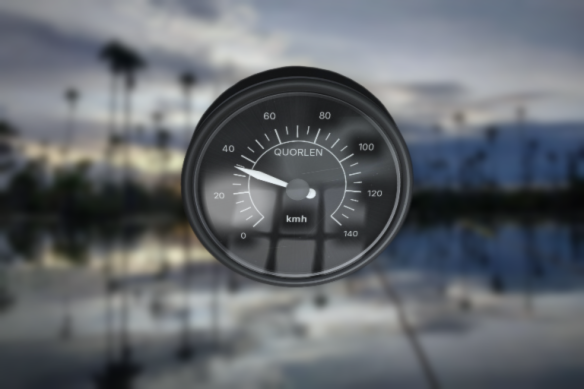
km/h 35
